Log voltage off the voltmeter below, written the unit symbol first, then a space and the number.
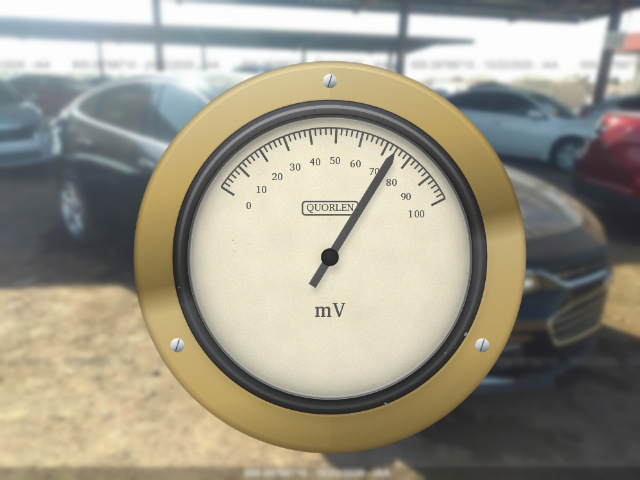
mV 74
